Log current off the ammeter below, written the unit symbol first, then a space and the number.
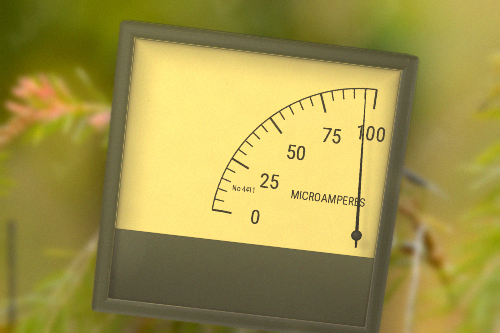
µA 95
